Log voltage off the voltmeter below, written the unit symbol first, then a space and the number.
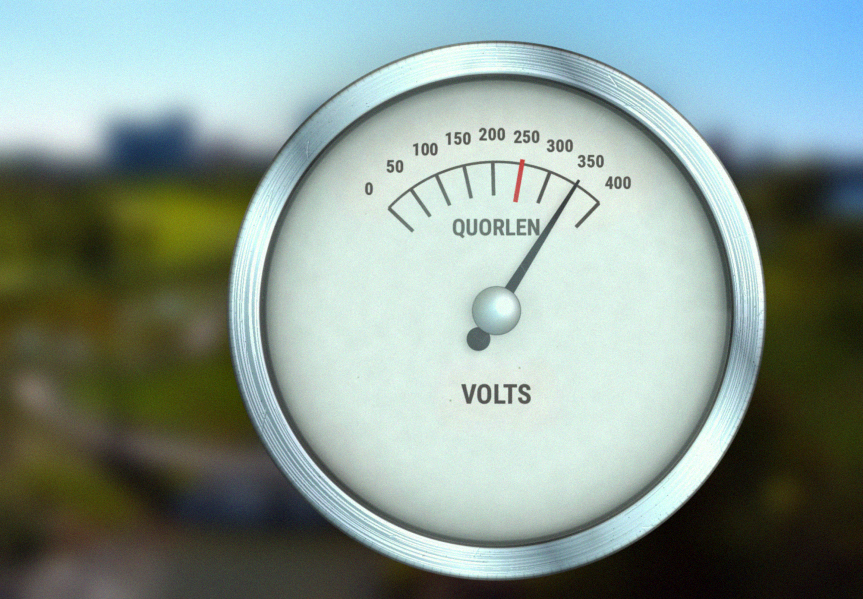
V 350
